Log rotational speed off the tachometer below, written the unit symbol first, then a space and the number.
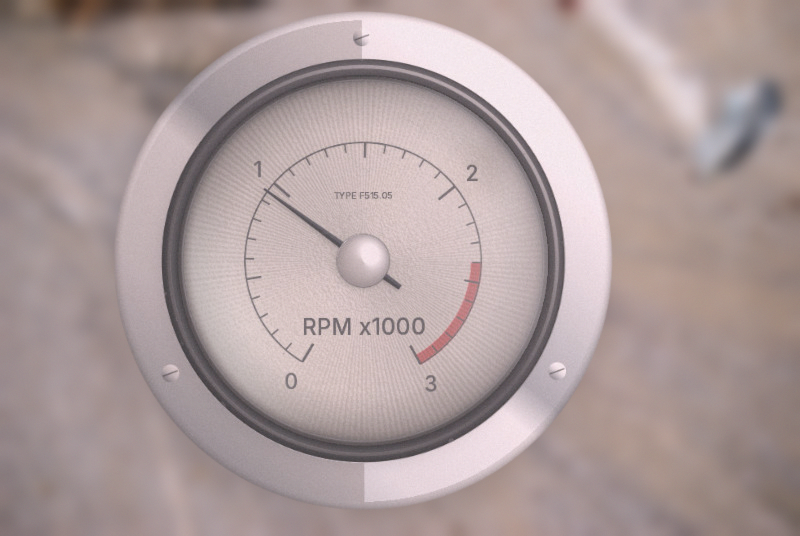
rpm 950
